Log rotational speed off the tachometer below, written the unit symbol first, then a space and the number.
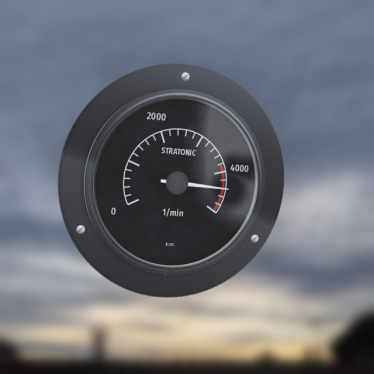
rpm 4400
